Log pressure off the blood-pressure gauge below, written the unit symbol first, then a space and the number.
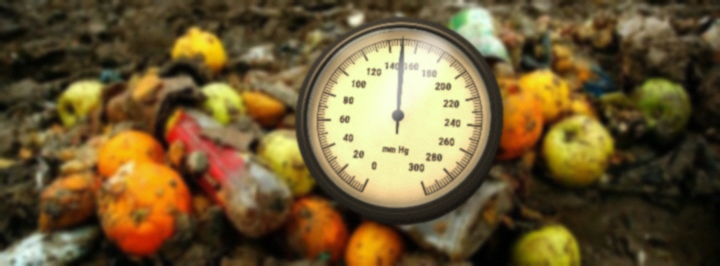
mmHg 150
